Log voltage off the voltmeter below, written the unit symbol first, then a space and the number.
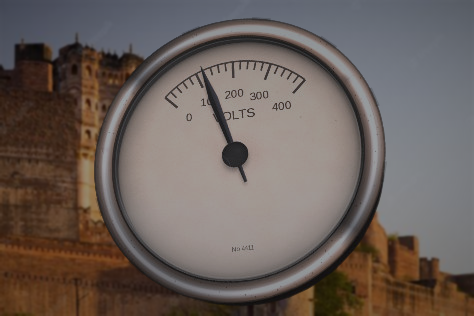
V 120
